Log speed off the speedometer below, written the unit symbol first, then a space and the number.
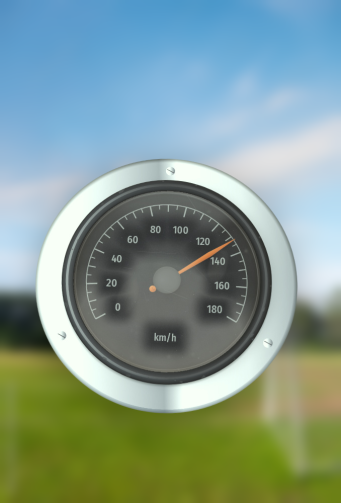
km/h 132.5
